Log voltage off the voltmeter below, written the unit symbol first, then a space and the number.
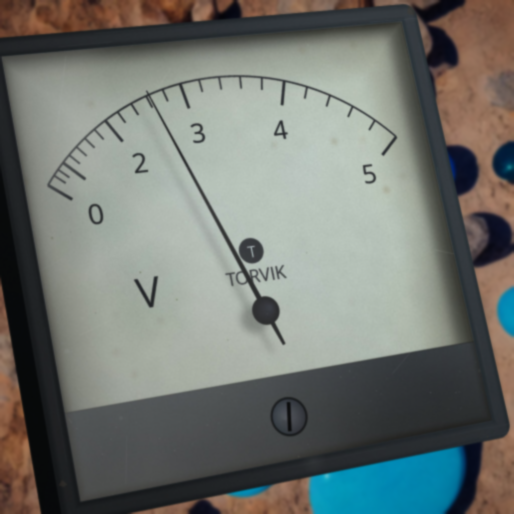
V 2.6
